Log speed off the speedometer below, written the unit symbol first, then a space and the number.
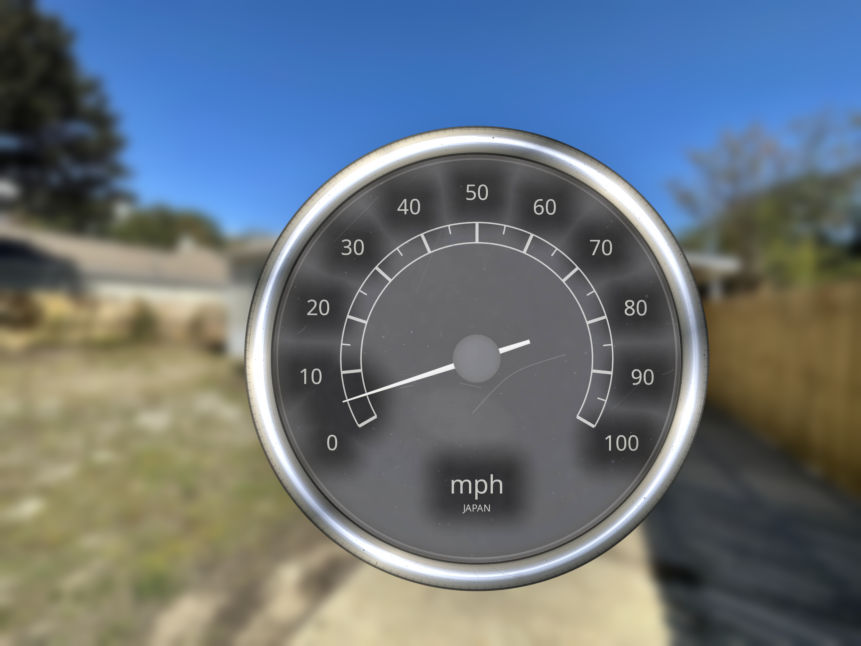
mph 5
